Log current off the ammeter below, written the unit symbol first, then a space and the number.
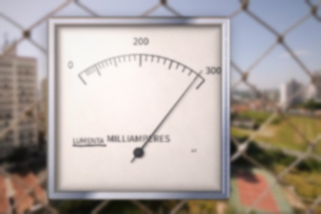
mA 290
